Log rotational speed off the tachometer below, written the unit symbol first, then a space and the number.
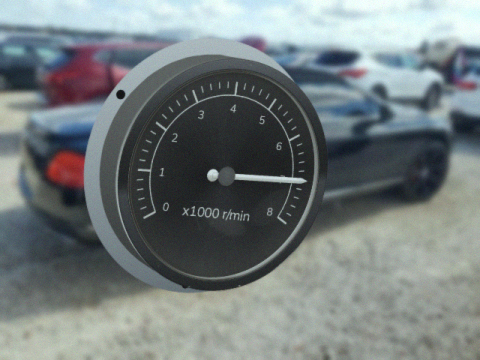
rpm 7000
